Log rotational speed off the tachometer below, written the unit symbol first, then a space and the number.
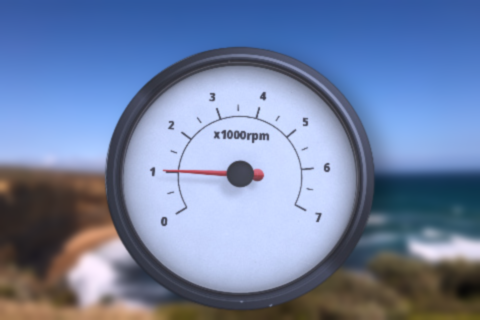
rpm 1000
